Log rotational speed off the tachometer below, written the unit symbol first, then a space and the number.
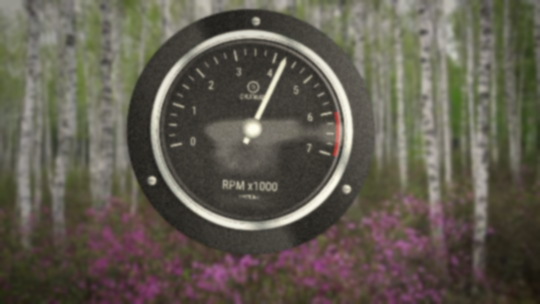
rpm 4250
